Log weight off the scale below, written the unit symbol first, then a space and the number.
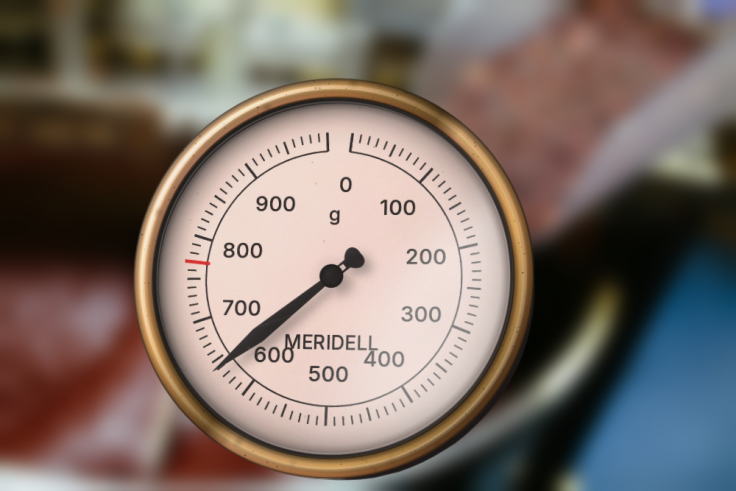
g 640
